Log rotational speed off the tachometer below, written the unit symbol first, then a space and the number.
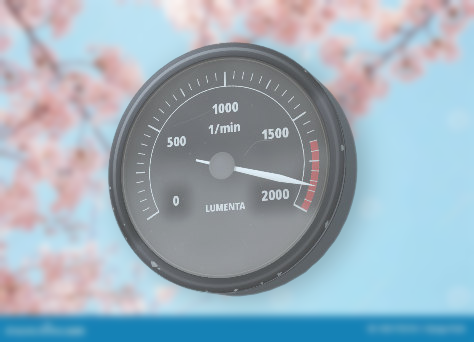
rpm 1875
